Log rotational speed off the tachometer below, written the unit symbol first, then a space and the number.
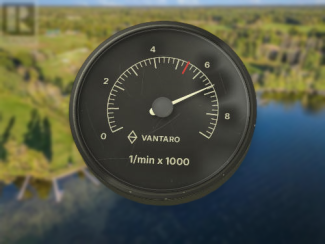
rpm 6800
